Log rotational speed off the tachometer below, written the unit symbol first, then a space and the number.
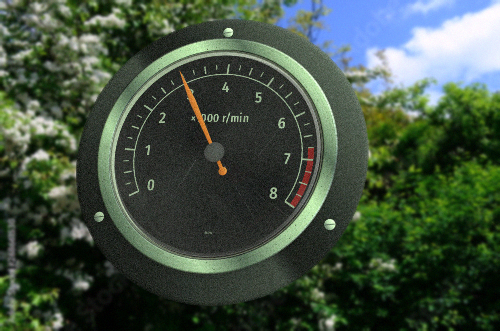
rpm 3000
